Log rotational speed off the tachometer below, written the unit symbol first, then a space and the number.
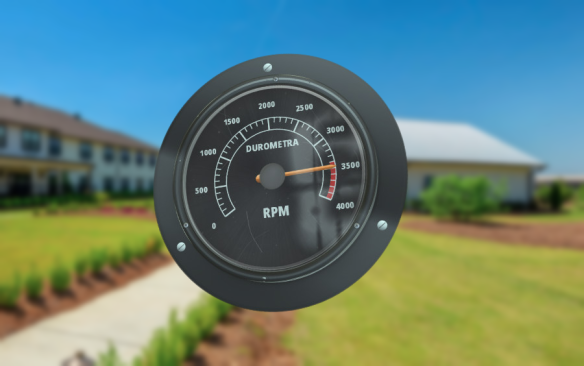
rpm 3500
